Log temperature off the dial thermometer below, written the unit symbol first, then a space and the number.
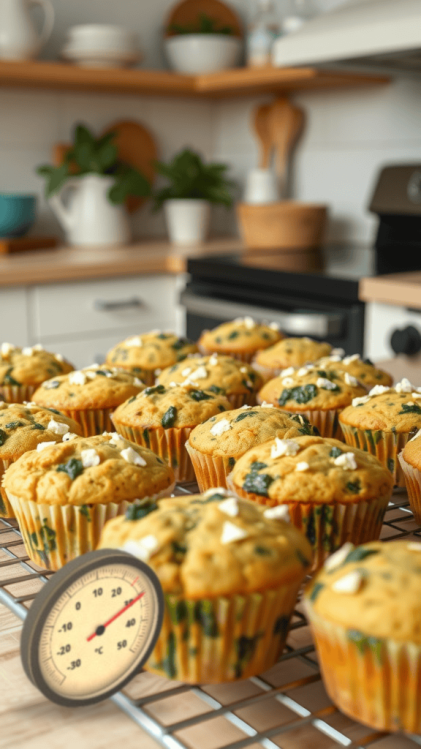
°C 30
